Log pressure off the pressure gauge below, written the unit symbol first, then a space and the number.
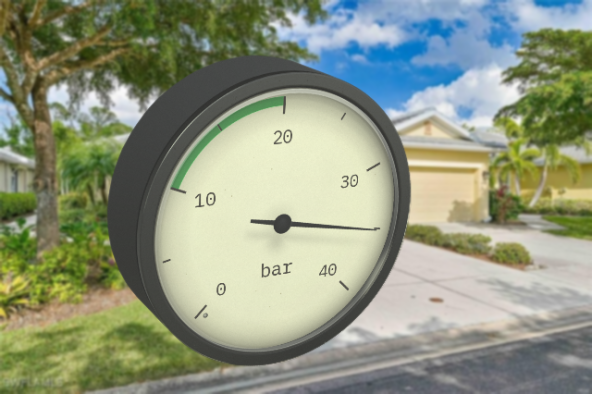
bar 35
